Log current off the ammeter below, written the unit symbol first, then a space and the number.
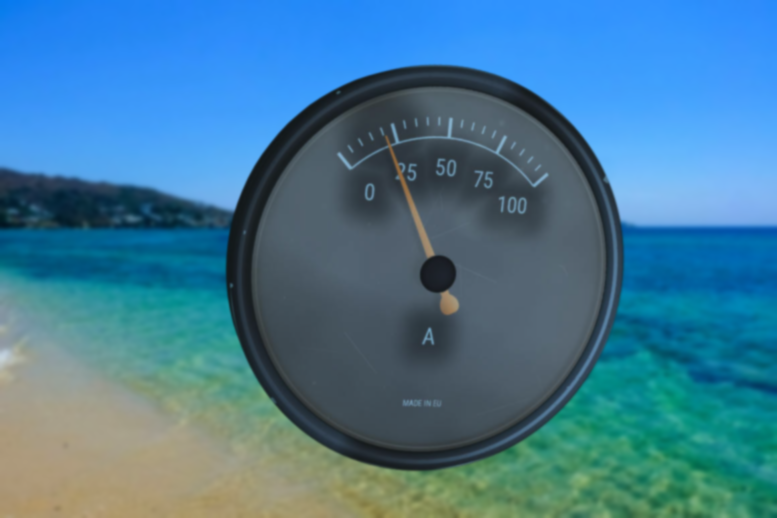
A 20
